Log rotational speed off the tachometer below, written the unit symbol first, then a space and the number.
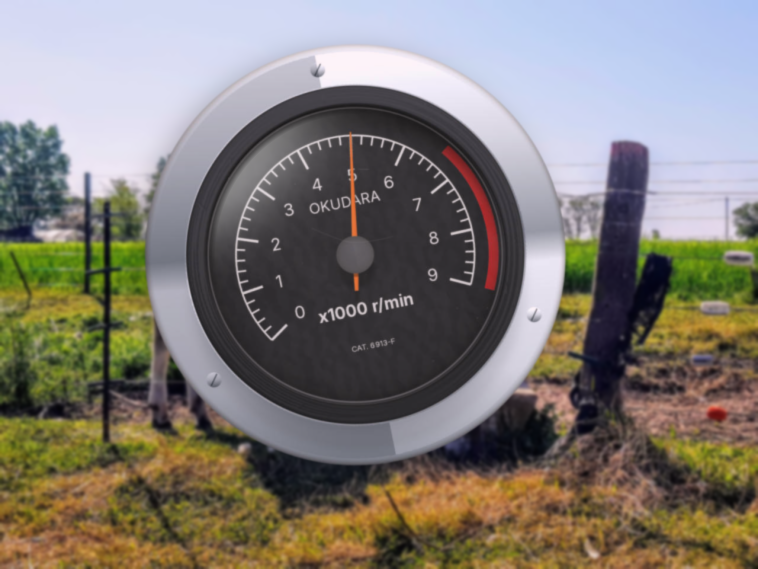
rpm 5000
